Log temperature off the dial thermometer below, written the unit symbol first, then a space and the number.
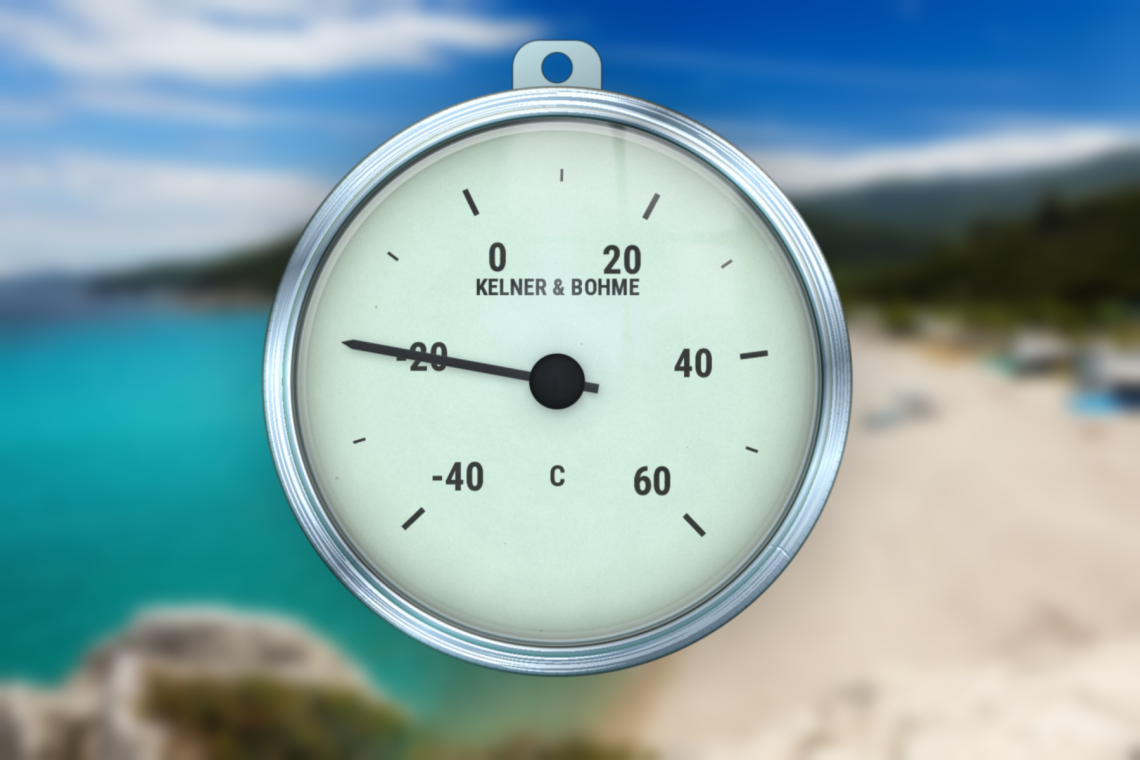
°C -20
